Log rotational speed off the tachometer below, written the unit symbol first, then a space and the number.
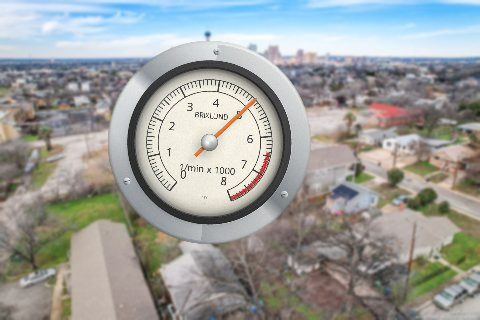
rpm 5000
